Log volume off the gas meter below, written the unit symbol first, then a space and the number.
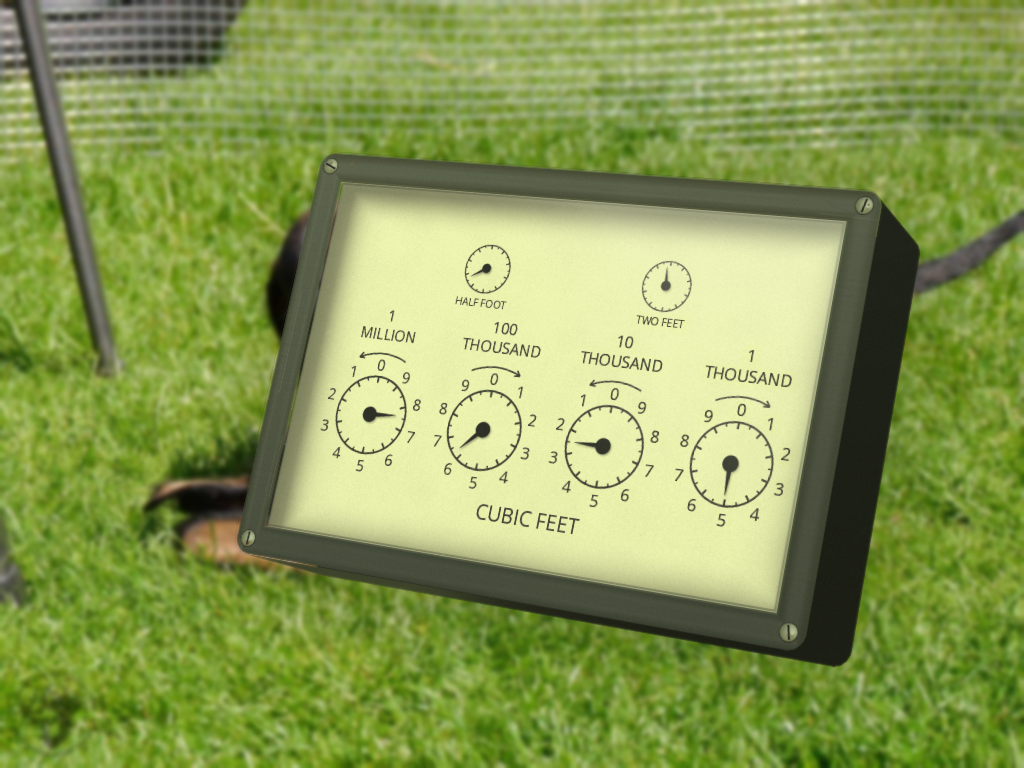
ft³ 762500
